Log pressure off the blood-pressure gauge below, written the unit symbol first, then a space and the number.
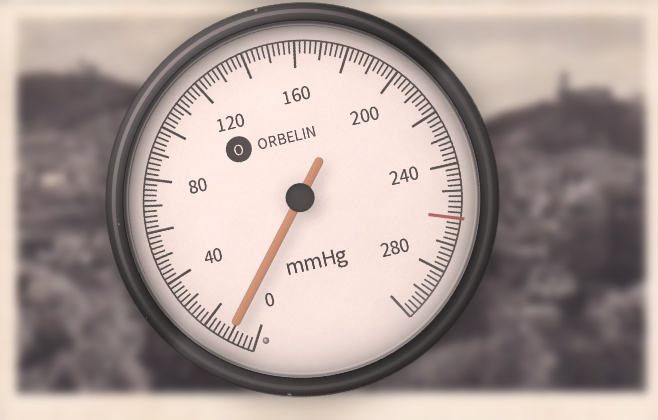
mmHg 10
